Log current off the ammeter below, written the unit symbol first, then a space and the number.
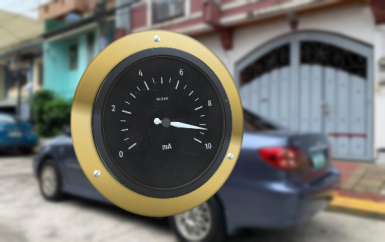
mA 9.25
